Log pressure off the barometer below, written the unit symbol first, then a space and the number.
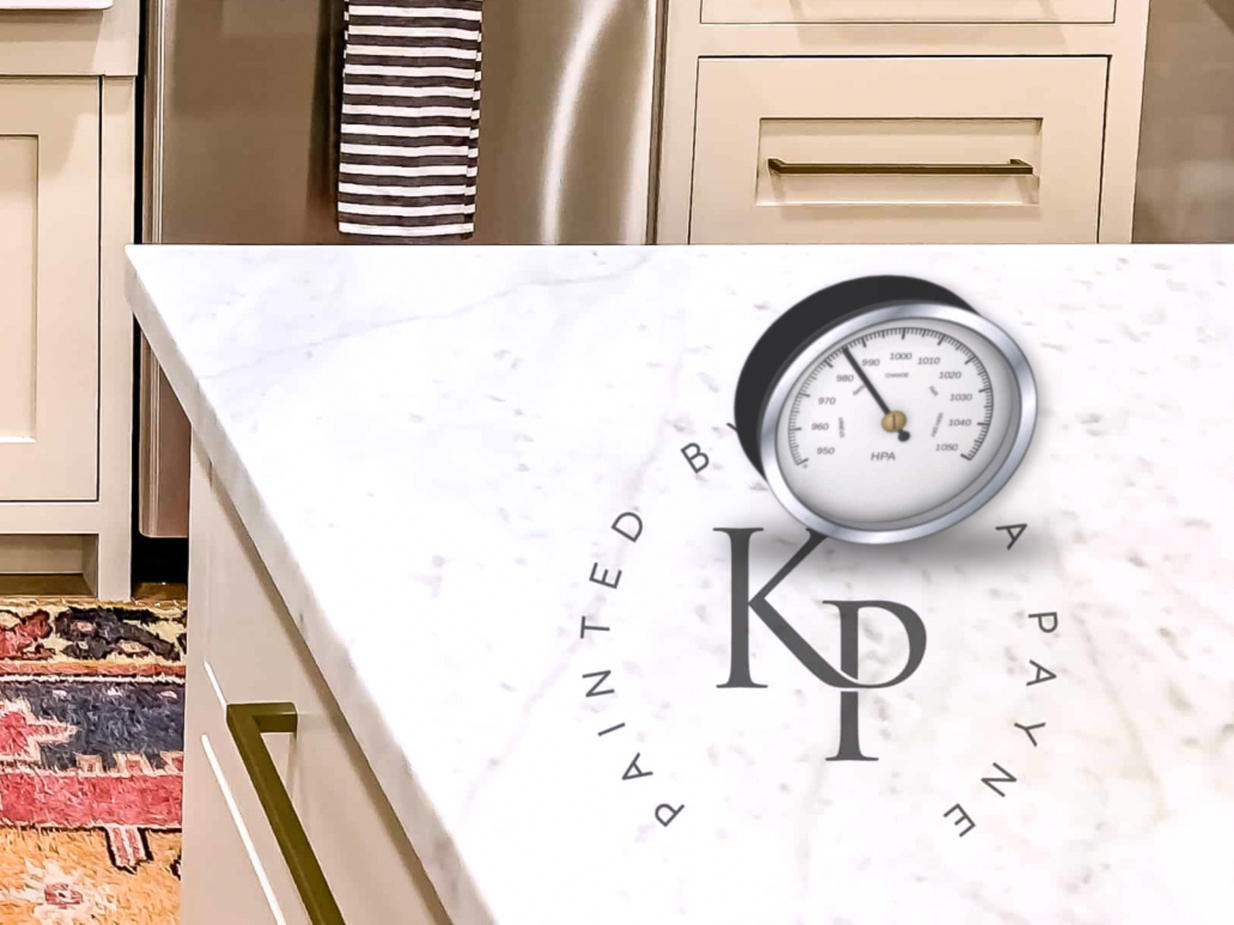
hPa 985
